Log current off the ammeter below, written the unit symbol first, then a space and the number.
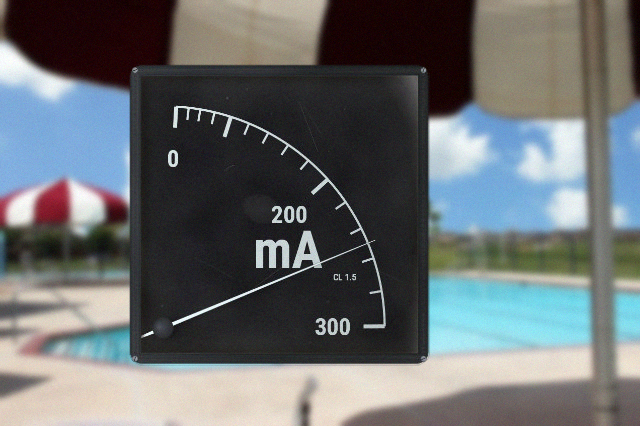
mA 250
